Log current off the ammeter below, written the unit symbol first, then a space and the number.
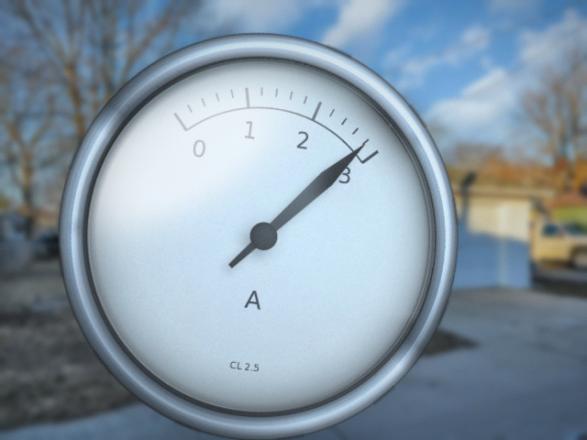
A 2.8
